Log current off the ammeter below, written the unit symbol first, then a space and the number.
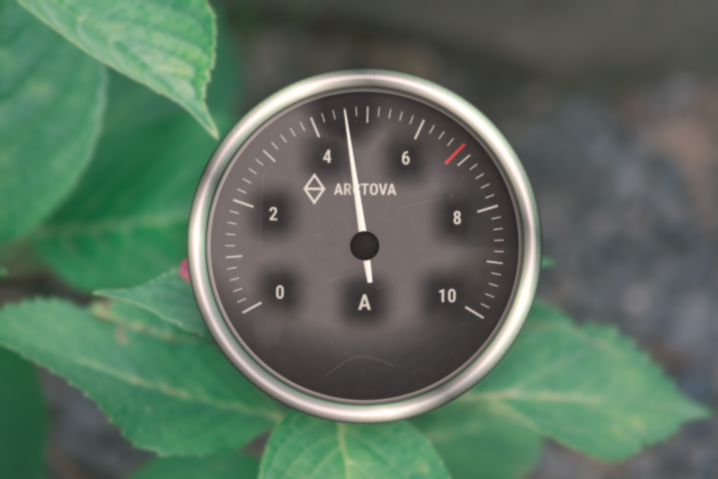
A 4.6
